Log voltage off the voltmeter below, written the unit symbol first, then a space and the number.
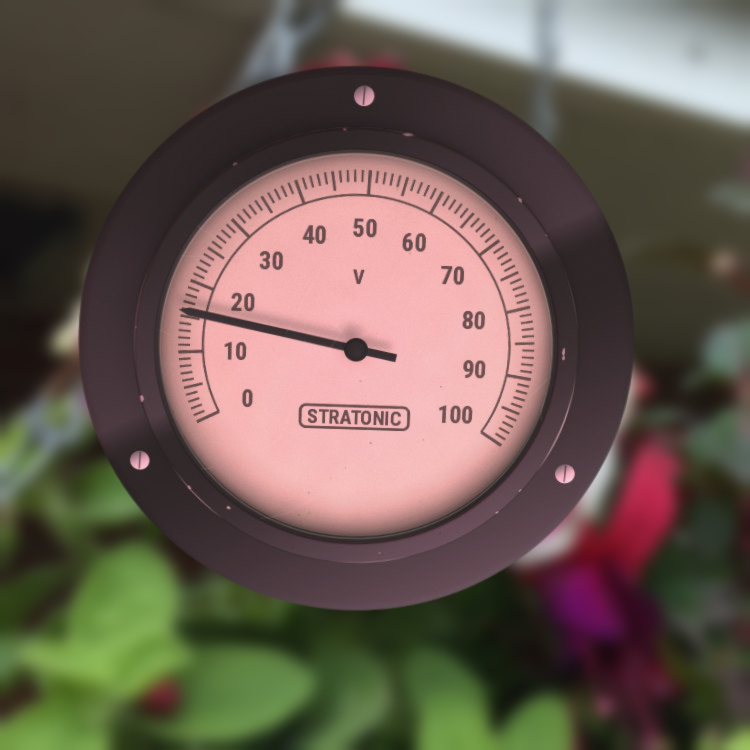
V 16
